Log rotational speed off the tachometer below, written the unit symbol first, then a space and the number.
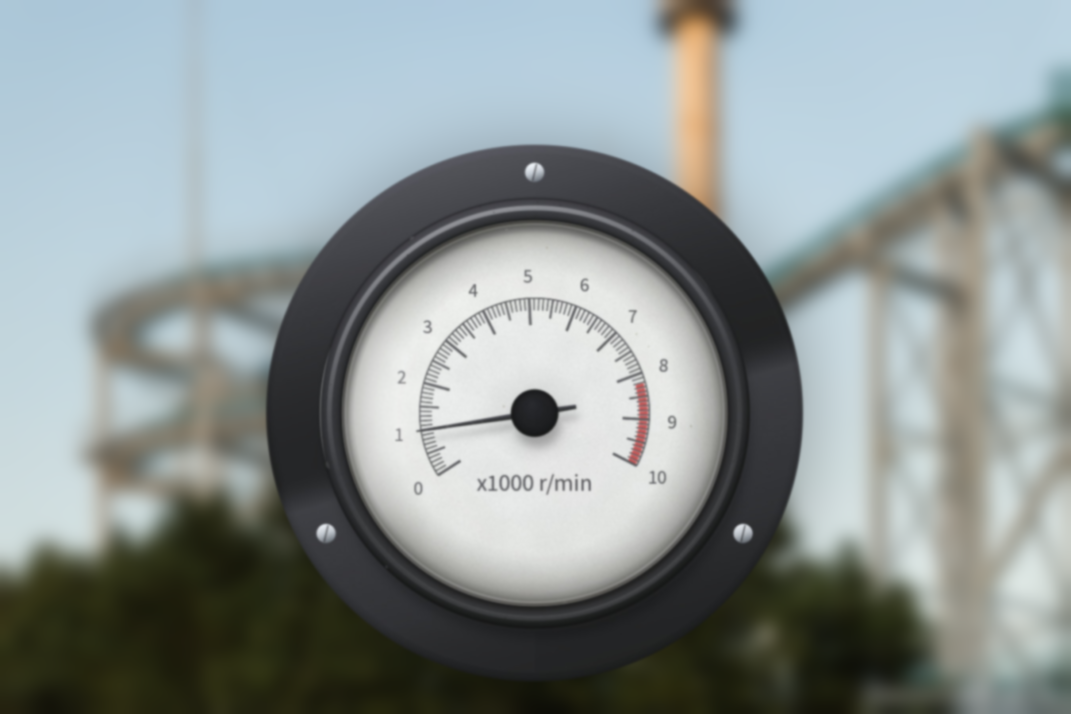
rpm 1000
